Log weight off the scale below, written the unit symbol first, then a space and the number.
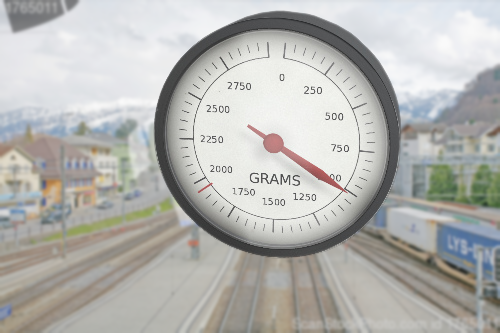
g 1000
